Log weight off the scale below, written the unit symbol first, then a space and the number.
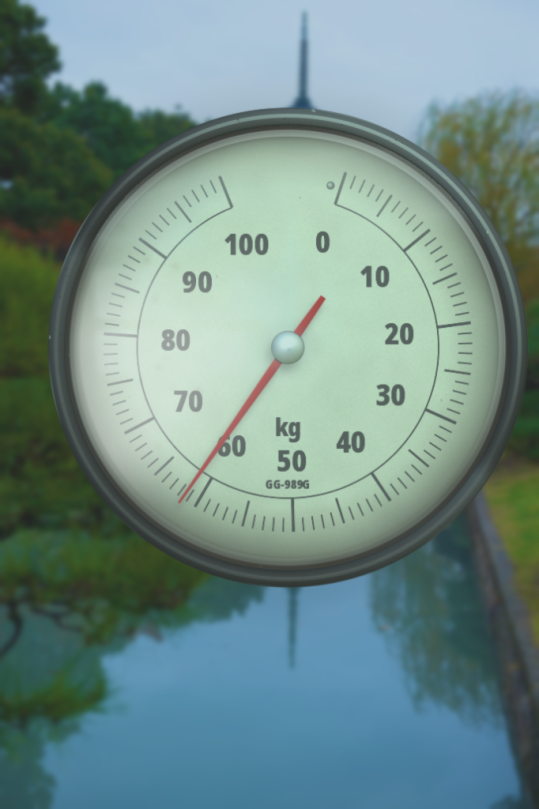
kg 61.5
